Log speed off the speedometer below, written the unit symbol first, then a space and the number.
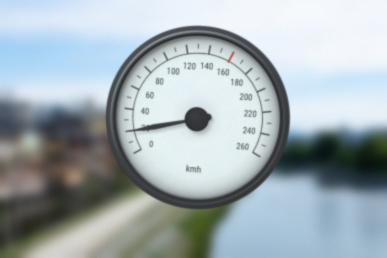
km/h 20
